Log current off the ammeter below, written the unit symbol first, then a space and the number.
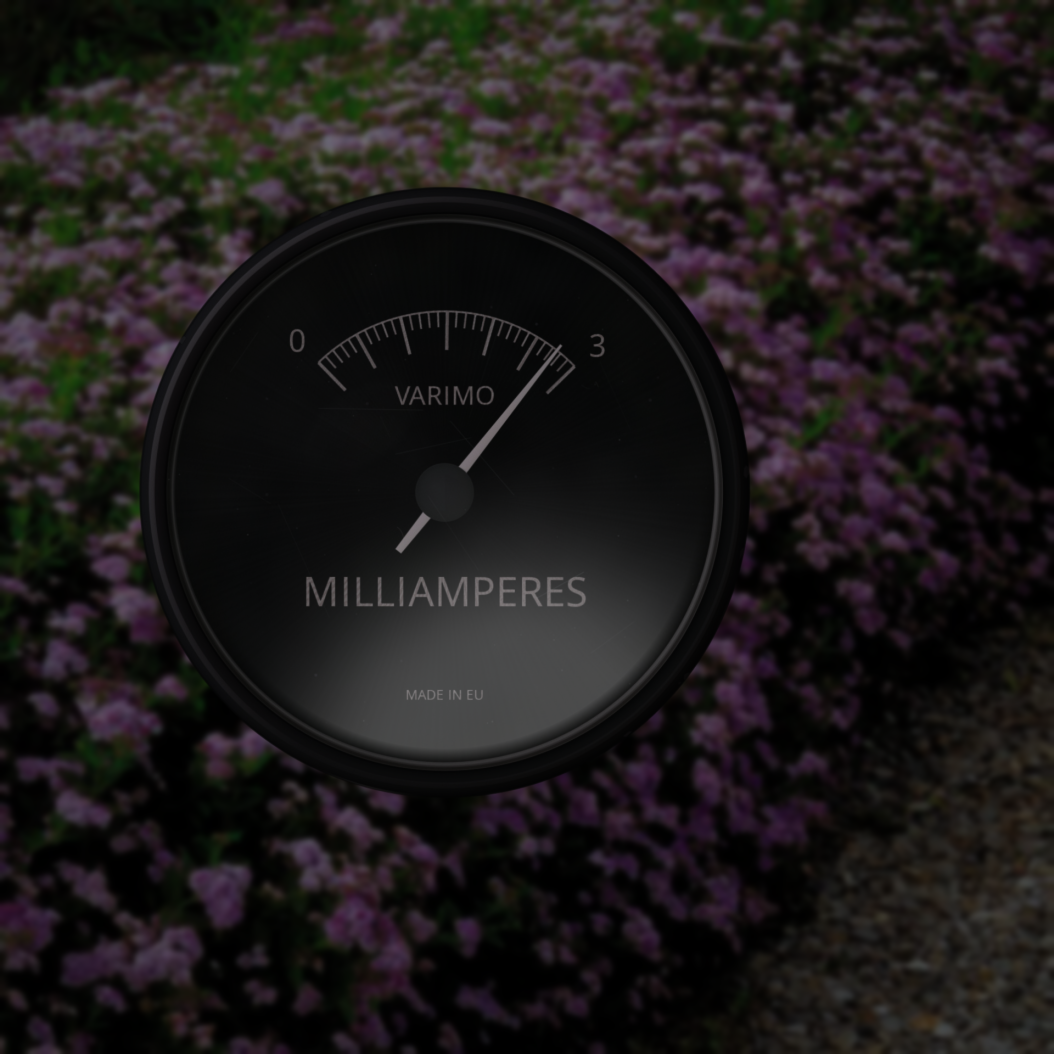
mA 2.75
